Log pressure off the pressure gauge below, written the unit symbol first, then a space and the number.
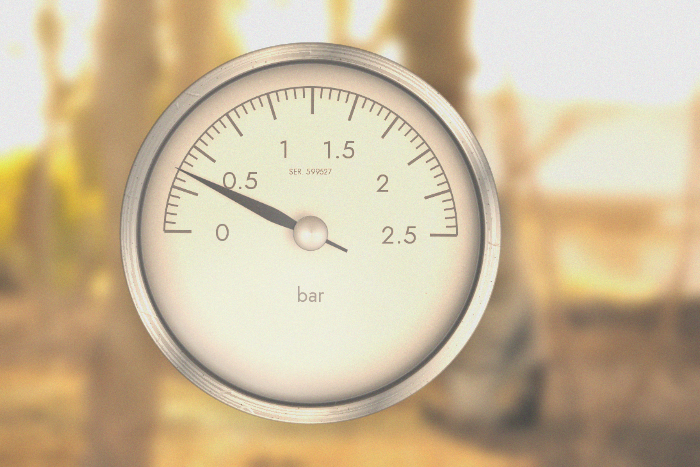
bar 0.35
